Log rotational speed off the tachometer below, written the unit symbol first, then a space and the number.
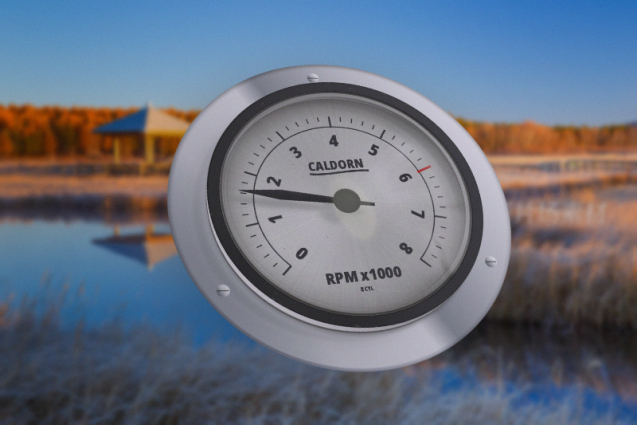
rpm 1600
